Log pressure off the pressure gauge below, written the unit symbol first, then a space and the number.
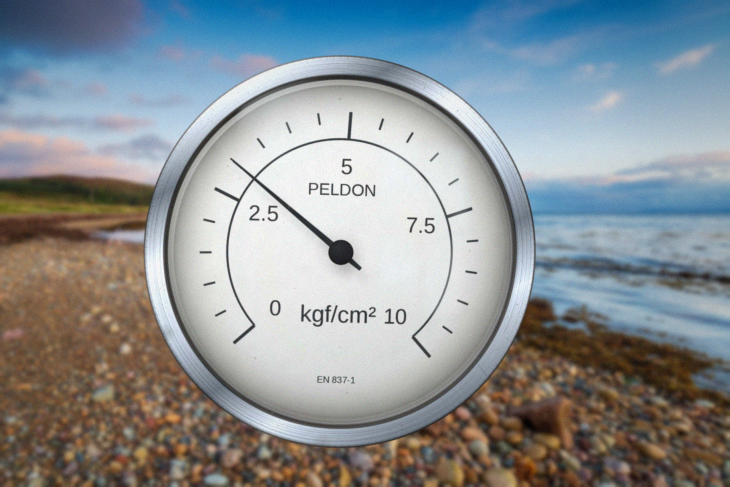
kg/cm² 3
